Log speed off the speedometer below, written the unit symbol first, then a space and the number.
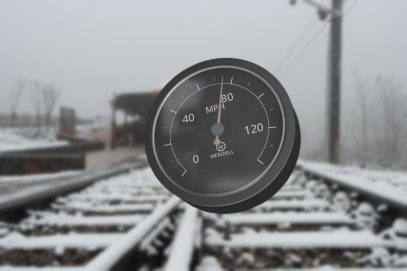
mph 75
